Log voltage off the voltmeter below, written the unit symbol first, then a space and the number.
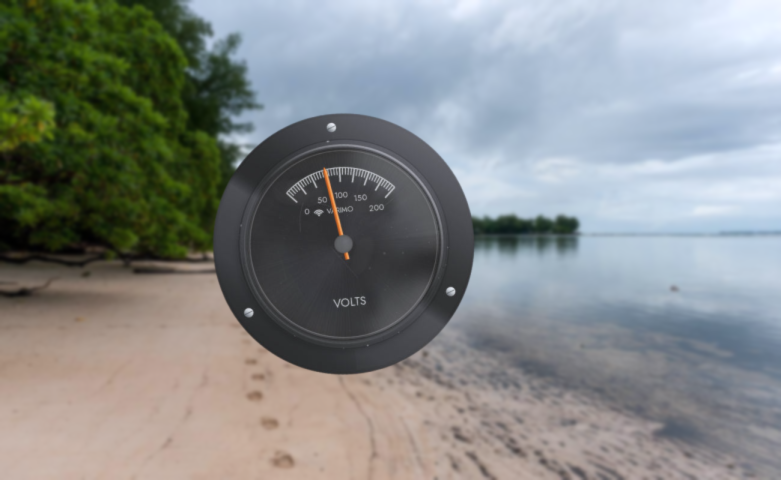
V 75
